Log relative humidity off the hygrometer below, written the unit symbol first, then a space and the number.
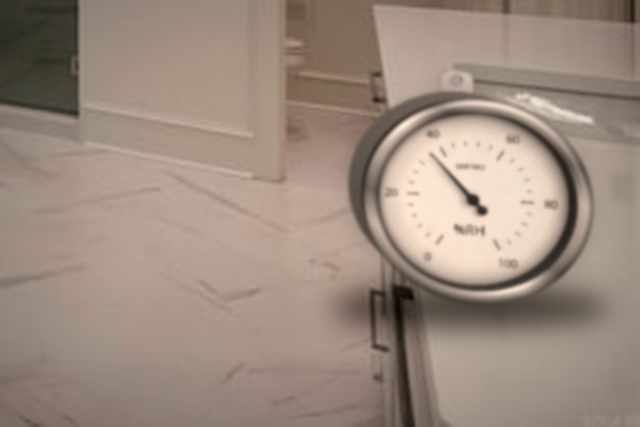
% 36
